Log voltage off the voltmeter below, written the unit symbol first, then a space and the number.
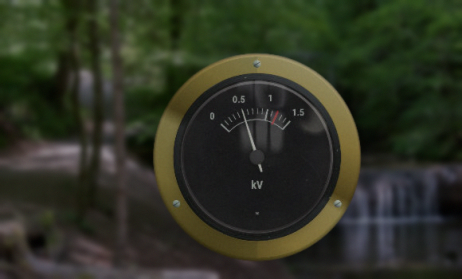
kV 0.5
